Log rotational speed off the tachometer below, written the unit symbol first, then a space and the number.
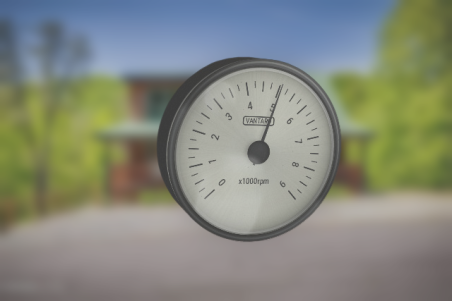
rpm 5000
